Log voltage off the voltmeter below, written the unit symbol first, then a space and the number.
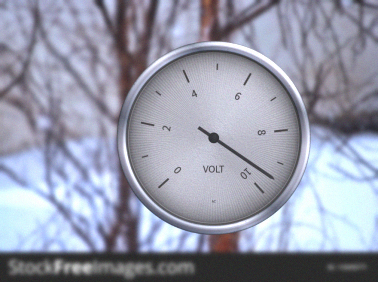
V 9.5
